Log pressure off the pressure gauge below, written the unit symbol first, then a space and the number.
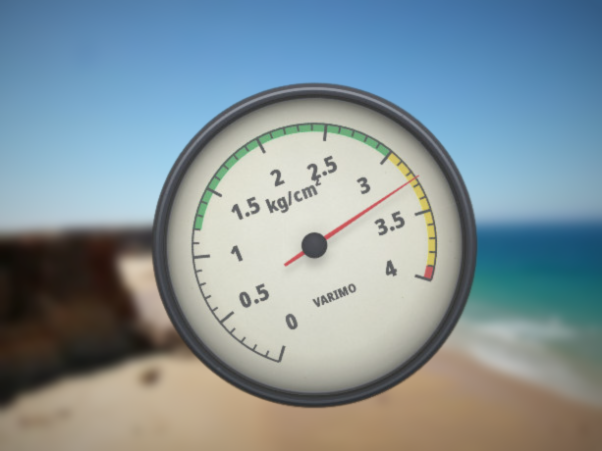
kg/cm² 3.25
